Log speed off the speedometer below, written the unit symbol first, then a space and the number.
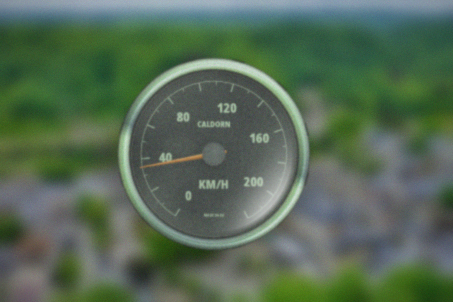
km/h 35
